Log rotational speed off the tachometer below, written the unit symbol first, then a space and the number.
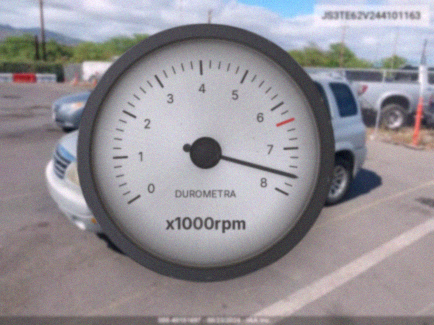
rpm 7600
